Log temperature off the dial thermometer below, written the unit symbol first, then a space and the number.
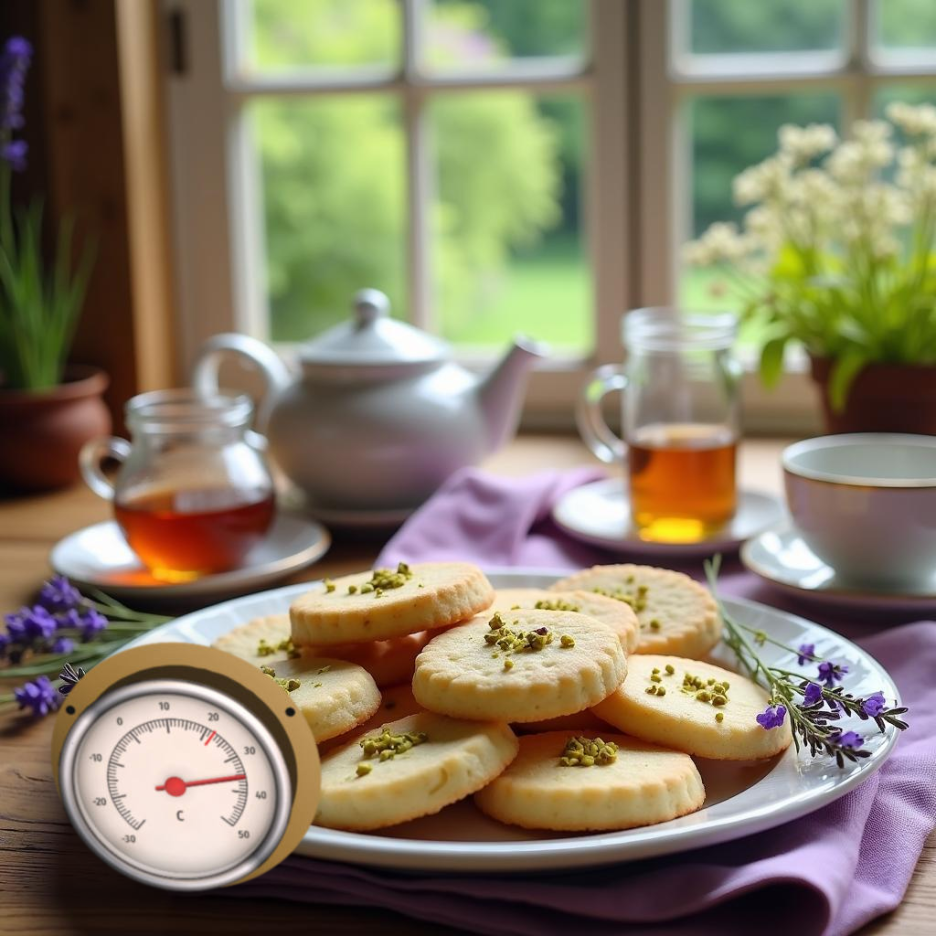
°C 35
